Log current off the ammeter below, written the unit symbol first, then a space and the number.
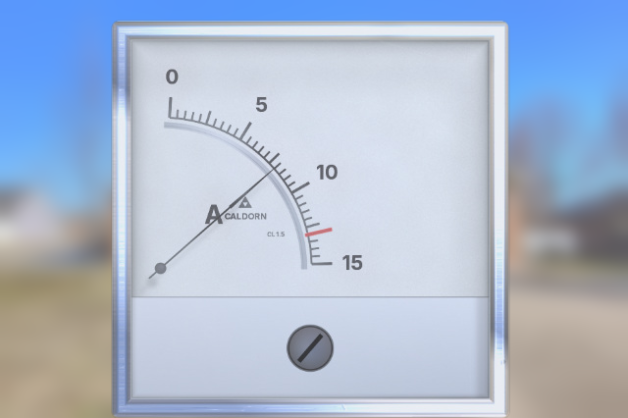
A 8
